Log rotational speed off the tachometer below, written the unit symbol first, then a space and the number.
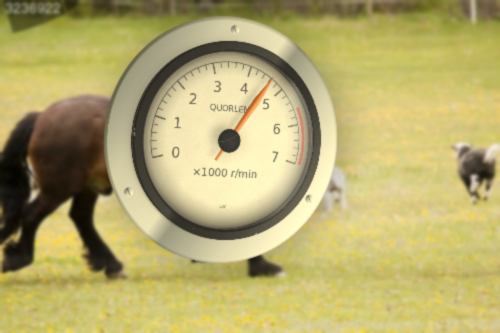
rpm 4600
